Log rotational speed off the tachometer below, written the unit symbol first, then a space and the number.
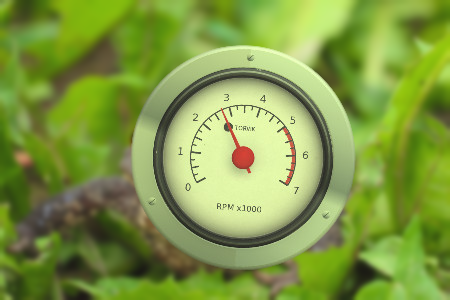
rpm 2750
